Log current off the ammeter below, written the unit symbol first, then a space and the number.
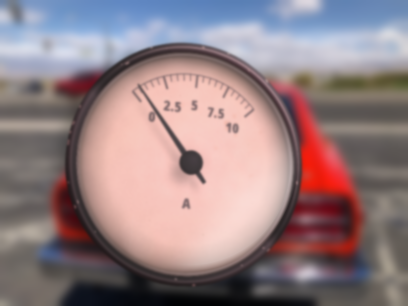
A 0.5
